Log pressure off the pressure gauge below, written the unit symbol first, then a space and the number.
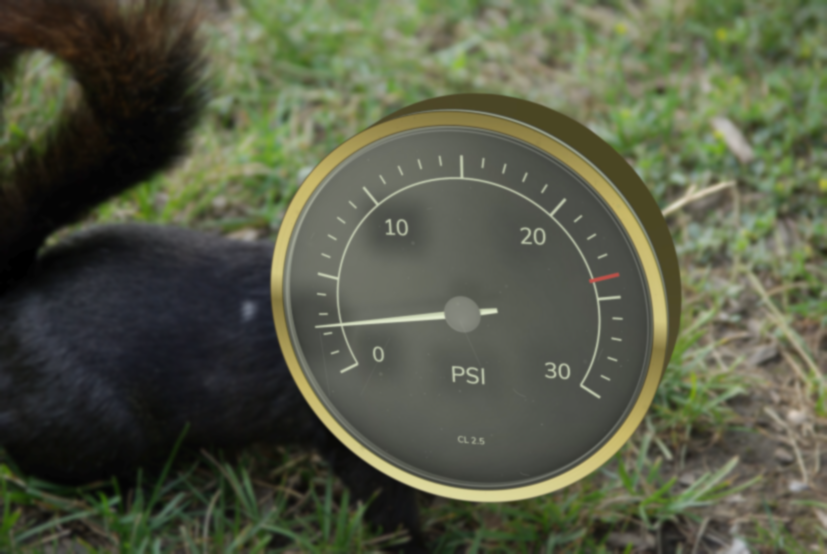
psi 2.5
